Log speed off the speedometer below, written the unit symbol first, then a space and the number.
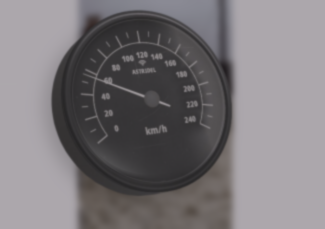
km/h 55
